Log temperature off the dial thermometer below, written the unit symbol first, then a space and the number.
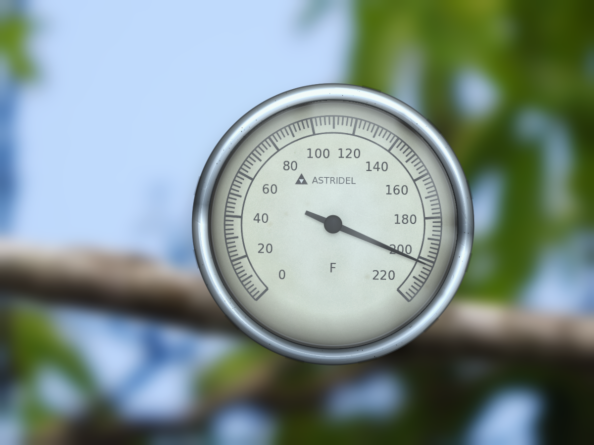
°F 202
